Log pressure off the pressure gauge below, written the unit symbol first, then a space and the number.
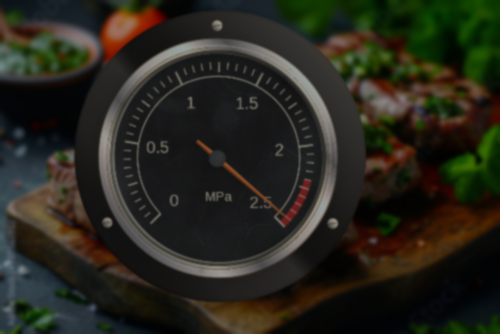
MPa 2.45
